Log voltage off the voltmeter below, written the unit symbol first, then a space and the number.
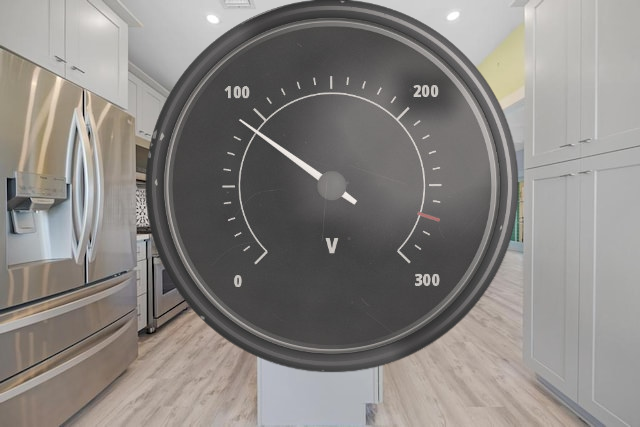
V 90
